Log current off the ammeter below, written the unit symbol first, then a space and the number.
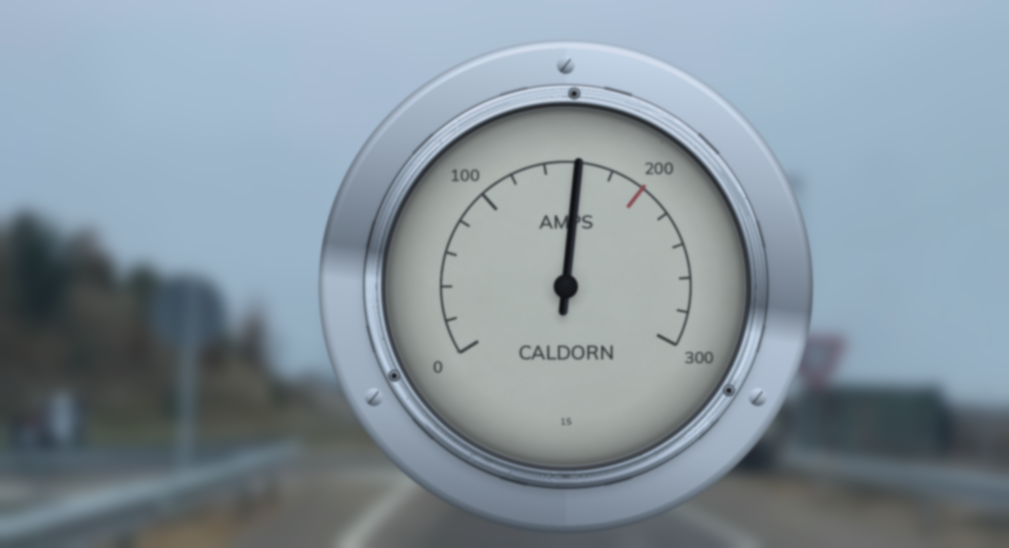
A 160
